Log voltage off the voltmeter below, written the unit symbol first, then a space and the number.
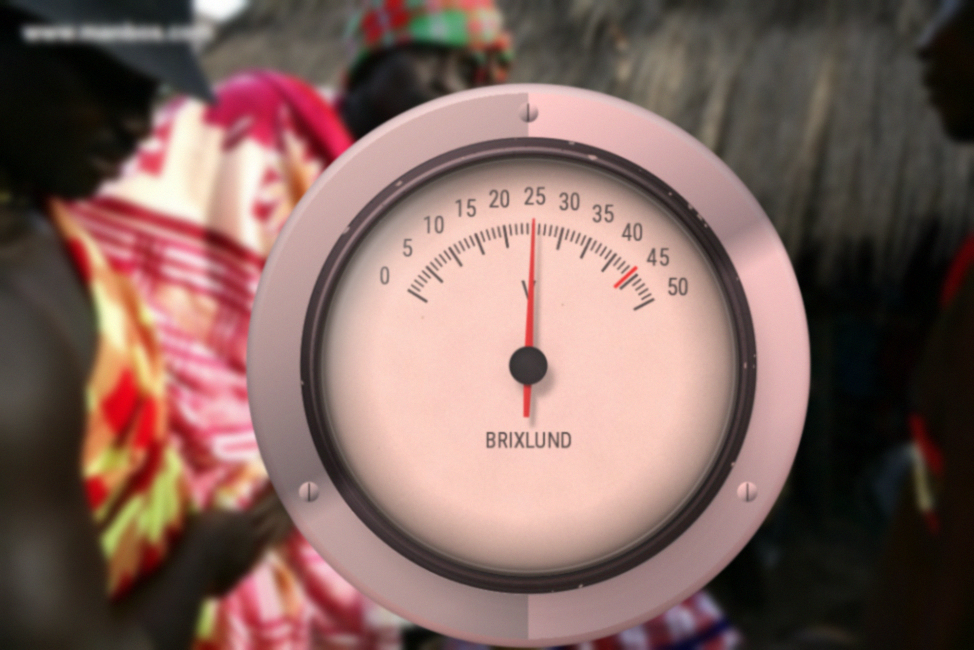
V 25
